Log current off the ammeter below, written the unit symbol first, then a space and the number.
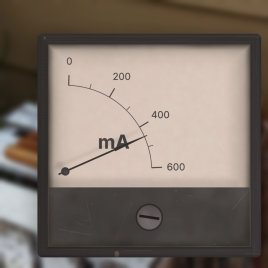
mA 450
